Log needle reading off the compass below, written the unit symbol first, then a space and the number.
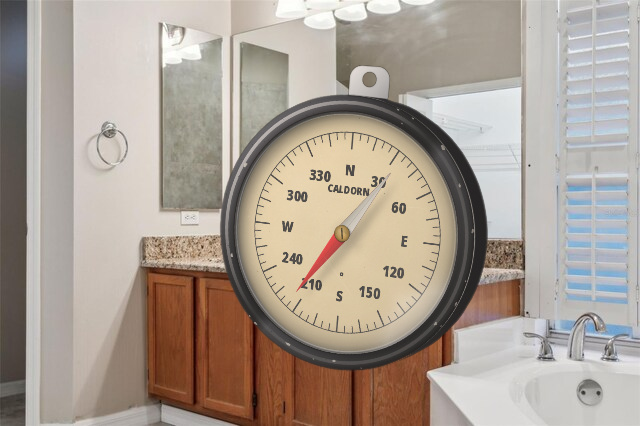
° 215
